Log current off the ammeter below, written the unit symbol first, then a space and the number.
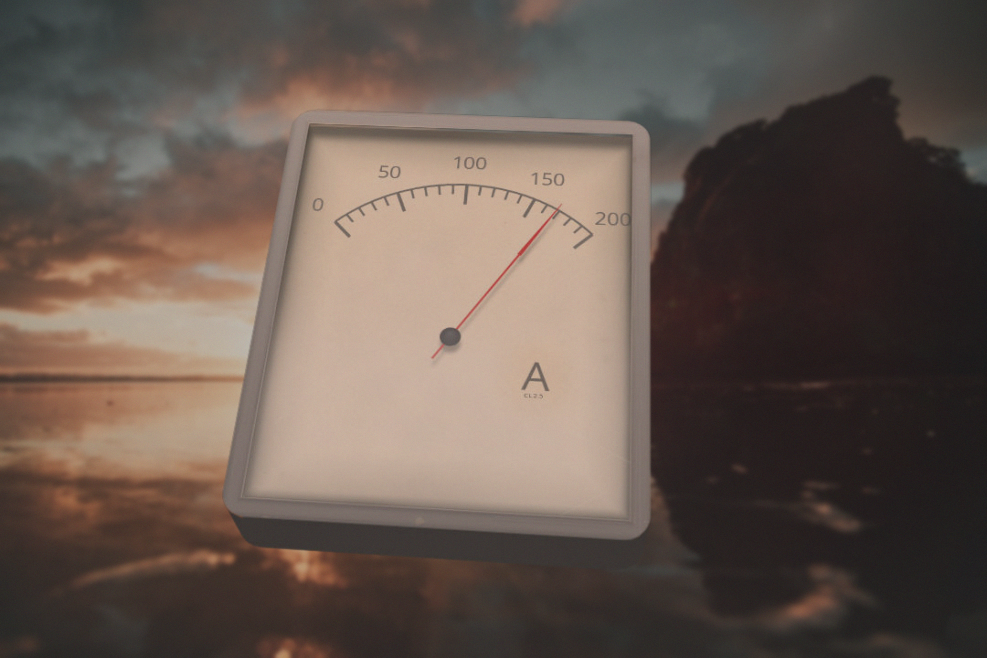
A 170
